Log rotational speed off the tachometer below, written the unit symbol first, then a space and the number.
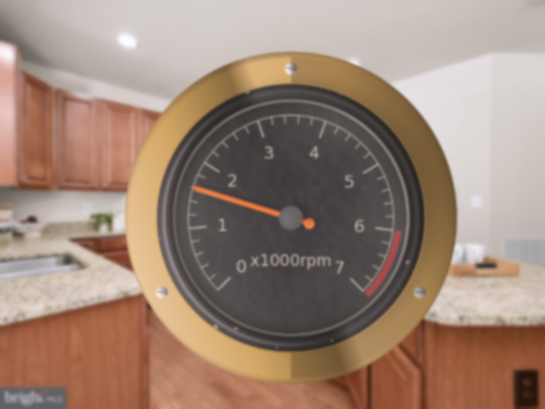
rpm 1600
